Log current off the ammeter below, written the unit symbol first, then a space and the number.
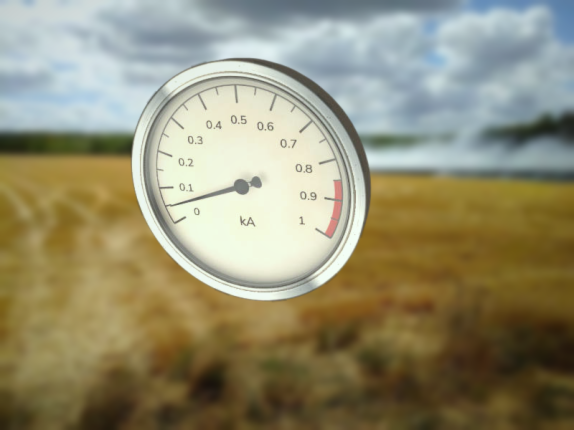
kA 0.05
